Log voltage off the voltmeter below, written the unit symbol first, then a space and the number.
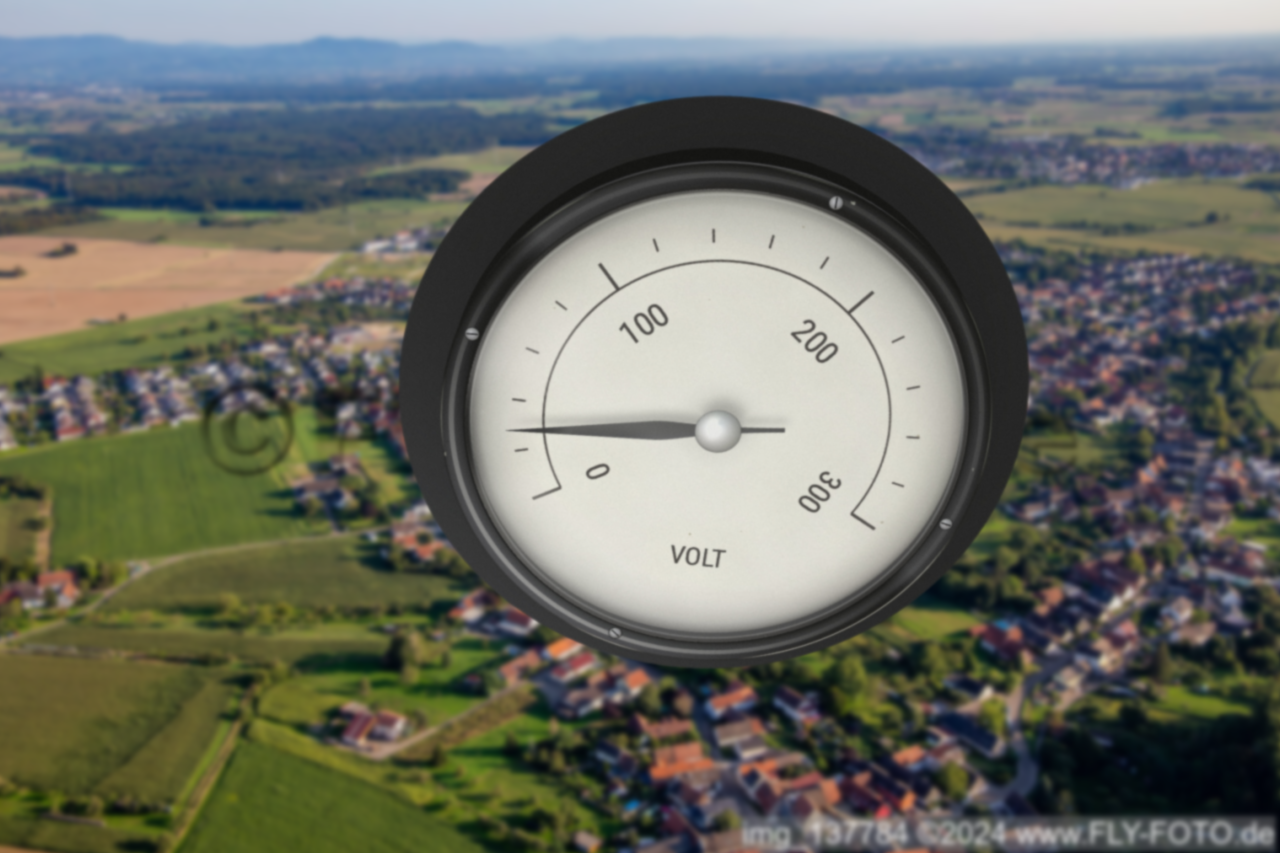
V 30
